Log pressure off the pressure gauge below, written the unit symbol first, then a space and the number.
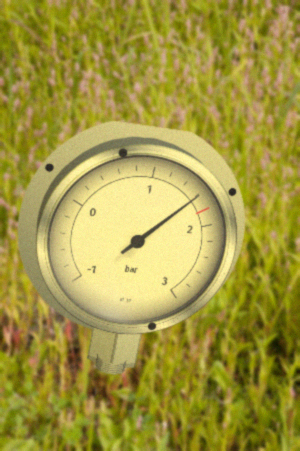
bar 1.6
